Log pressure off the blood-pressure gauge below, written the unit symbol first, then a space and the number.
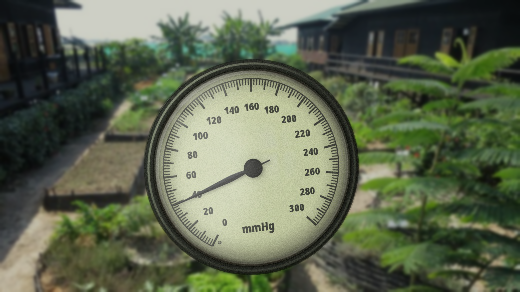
mmHg 40
